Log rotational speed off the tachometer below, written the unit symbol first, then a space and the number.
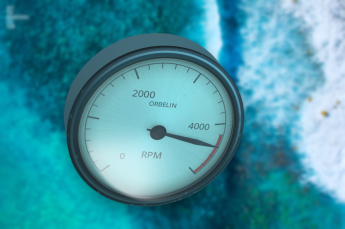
rpm 4400
